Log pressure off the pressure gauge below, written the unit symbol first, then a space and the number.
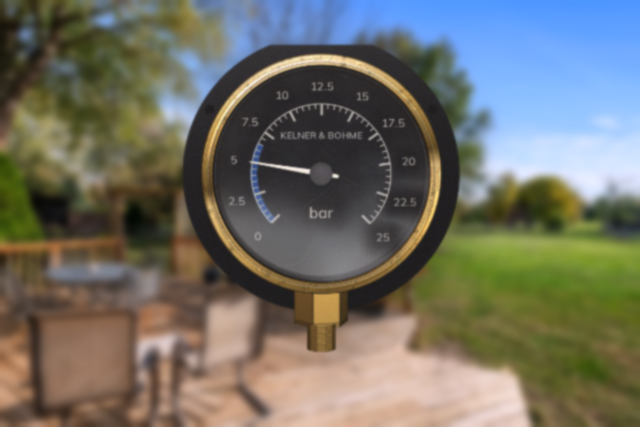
bar 5
